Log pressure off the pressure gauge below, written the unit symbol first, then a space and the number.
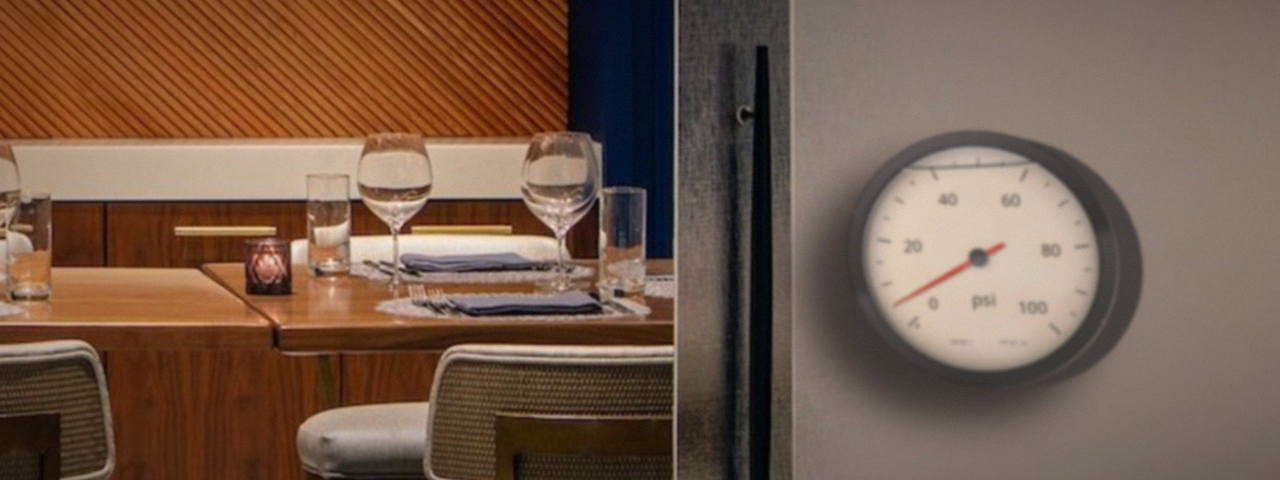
psi 5
